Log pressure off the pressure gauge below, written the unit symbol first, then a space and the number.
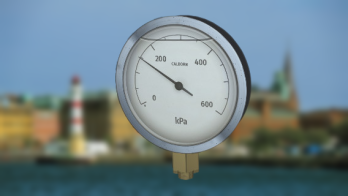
kPa 150
